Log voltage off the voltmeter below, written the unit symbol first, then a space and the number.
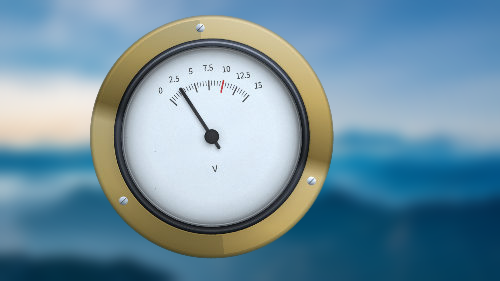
V 2.5
